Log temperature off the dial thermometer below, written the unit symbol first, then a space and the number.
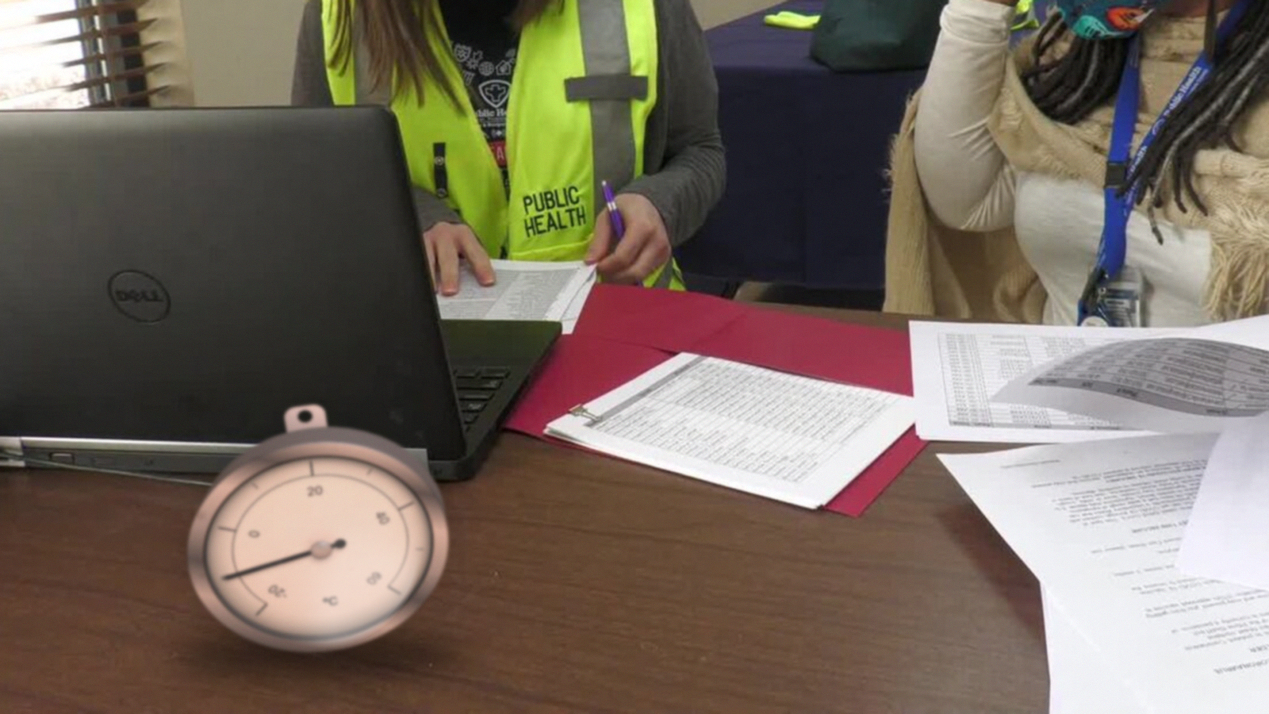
°C -10
